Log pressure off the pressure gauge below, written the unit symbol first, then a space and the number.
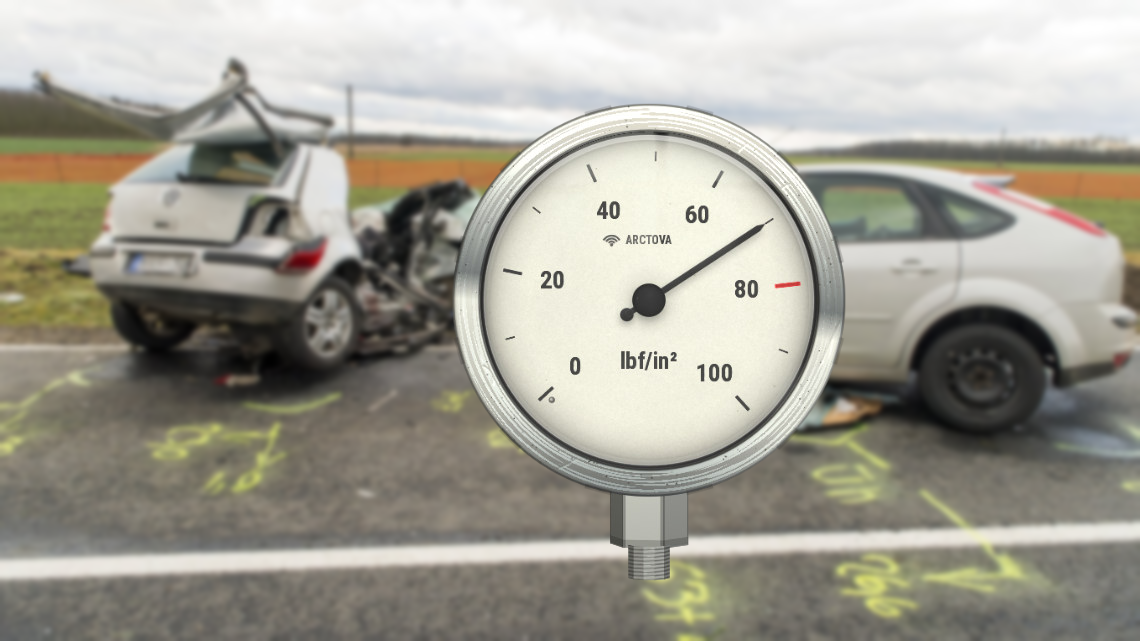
psi 70
